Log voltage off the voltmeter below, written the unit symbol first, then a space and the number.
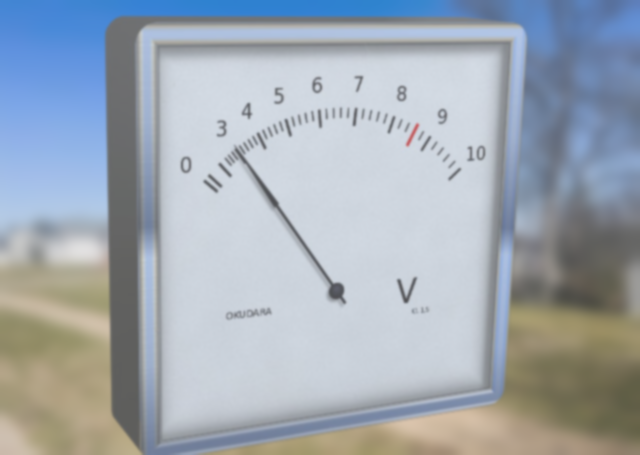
V 3
